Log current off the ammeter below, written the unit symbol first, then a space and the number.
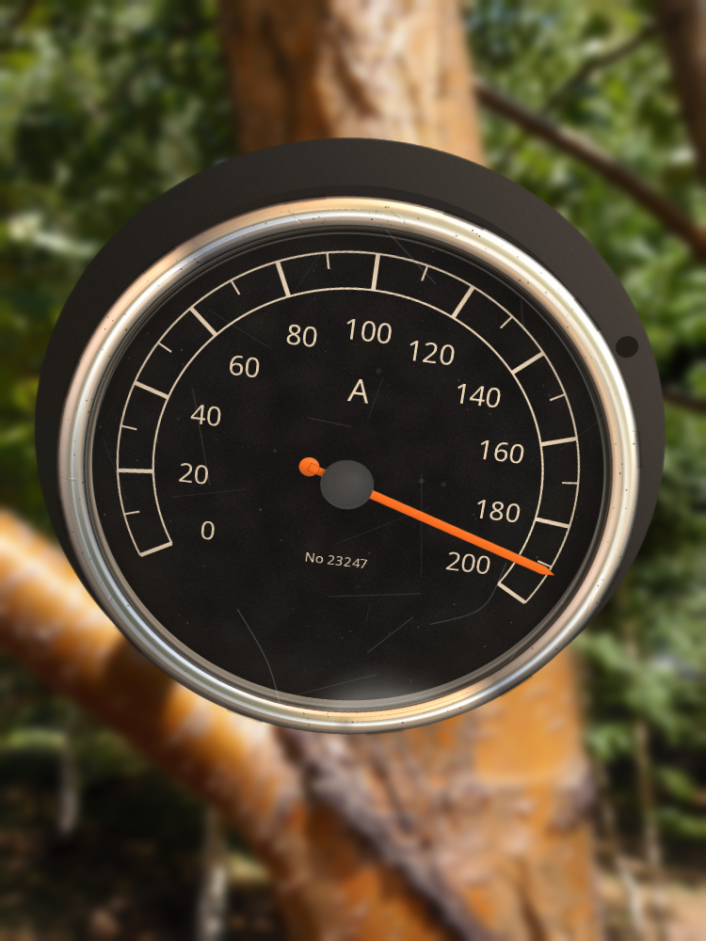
A 190
